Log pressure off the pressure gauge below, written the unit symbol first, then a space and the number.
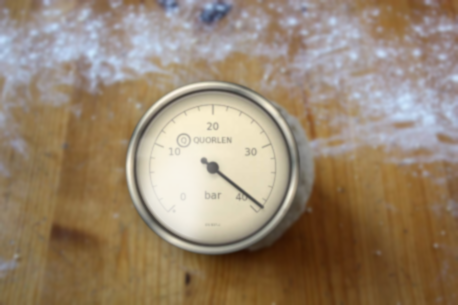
bar 39
